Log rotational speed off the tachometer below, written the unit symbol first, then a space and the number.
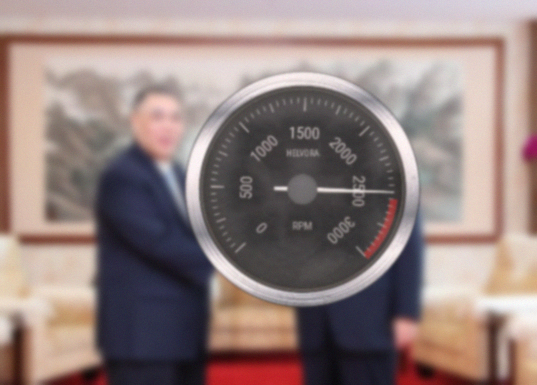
rpm 2500
